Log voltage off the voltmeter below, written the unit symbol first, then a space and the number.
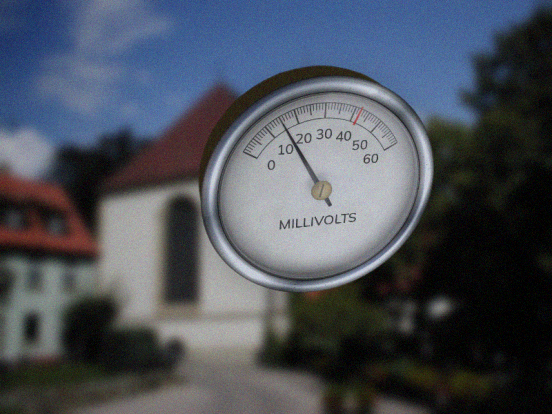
mV 15
